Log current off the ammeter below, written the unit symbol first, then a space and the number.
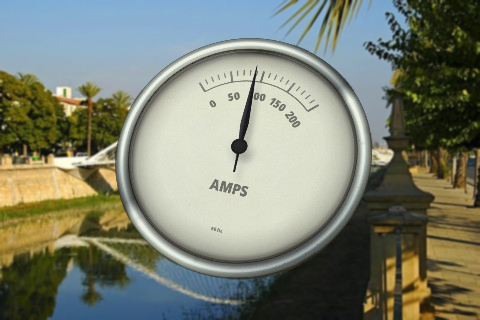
A 90
